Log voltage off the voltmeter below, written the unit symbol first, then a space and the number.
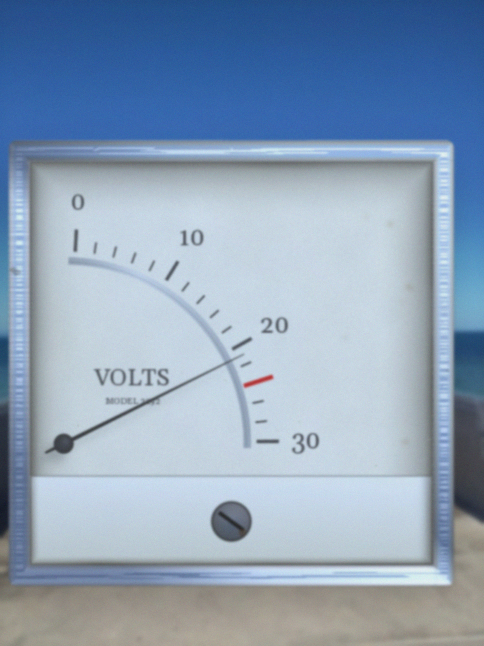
V 21
